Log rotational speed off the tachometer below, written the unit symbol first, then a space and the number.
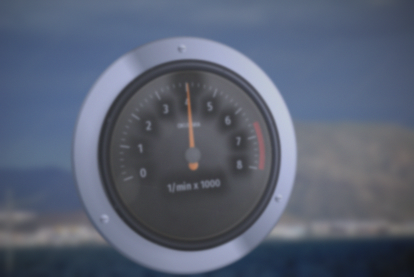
rpm 4000
